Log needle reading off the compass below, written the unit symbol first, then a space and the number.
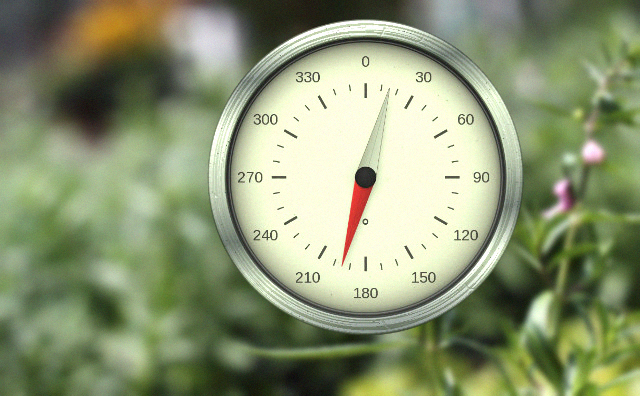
° 195
